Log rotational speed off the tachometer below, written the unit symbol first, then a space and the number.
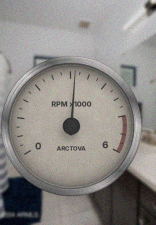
rpm 3125
